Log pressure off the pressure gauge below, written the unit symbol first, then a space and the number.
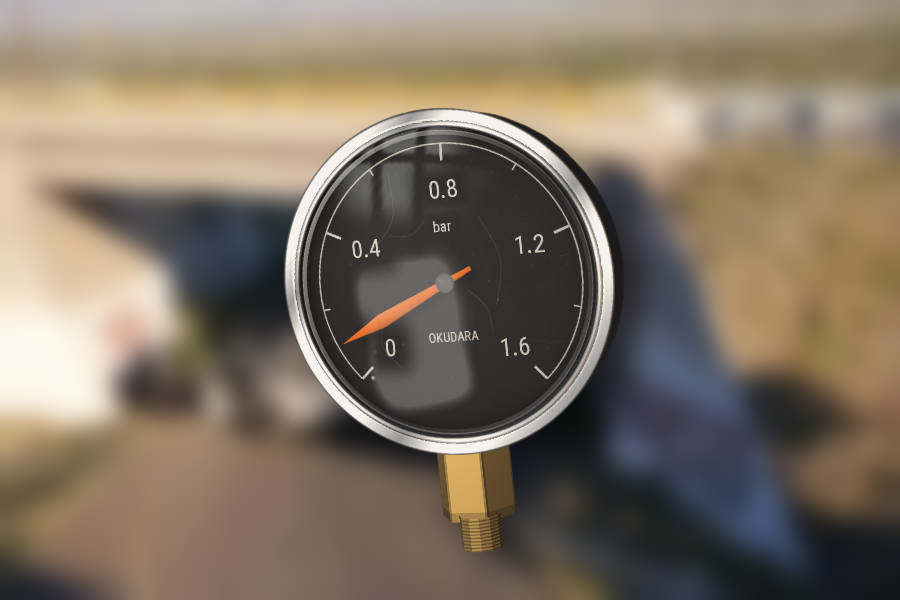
bar 0.1
